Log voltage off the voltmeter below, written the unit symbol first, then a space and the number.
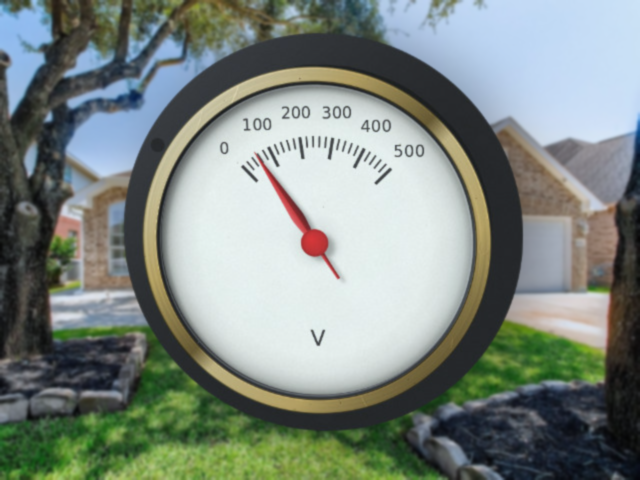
V 60
